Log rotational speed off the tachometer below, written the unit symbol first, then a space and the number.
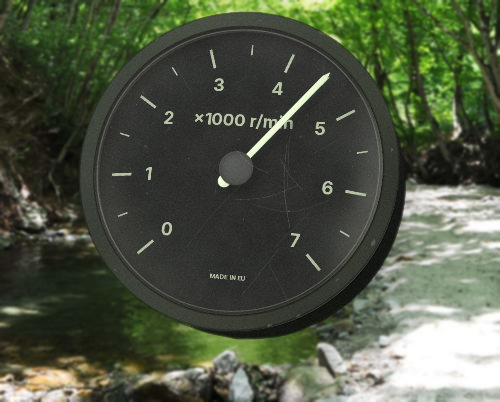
rpm 4500
